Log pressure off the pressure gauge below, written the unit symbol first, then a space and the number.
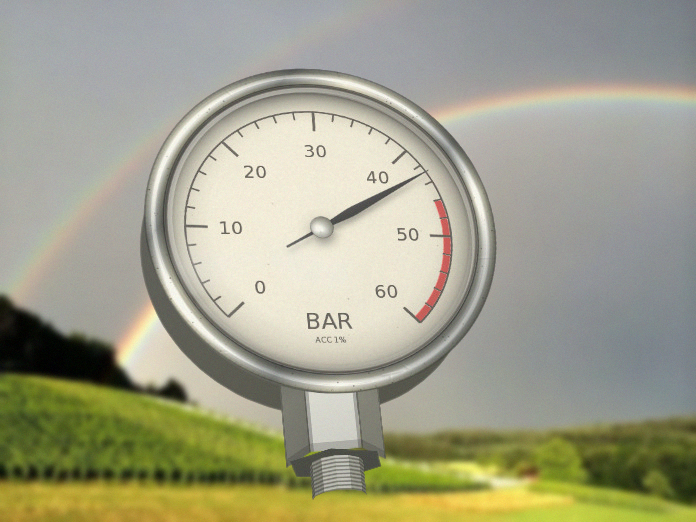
bar 43
